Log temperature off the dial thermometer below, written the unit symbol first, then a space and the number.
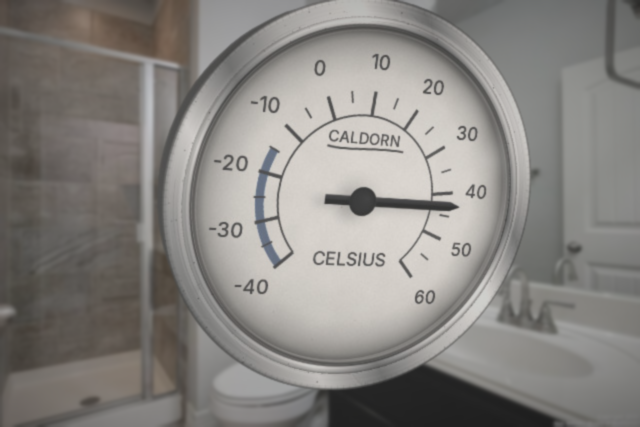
°C 42.5
